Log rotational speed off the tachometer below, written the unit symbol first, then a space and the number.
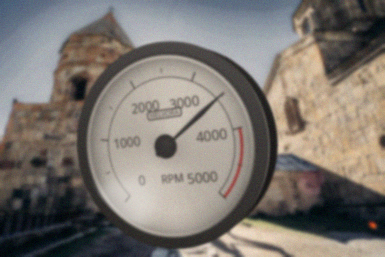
rpm 3500
